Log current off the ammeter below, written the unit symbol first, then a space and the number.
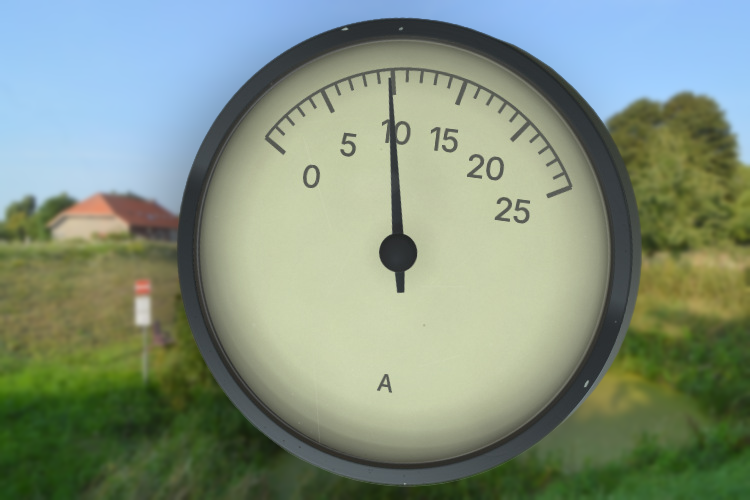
A 10
